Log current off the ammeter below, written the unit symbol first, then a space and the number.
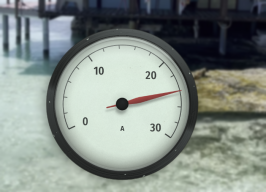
A 24
